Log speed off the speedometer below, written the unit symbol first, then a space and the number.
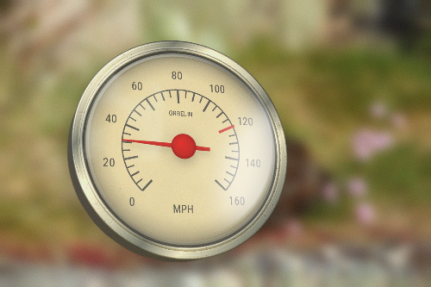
mph 30
